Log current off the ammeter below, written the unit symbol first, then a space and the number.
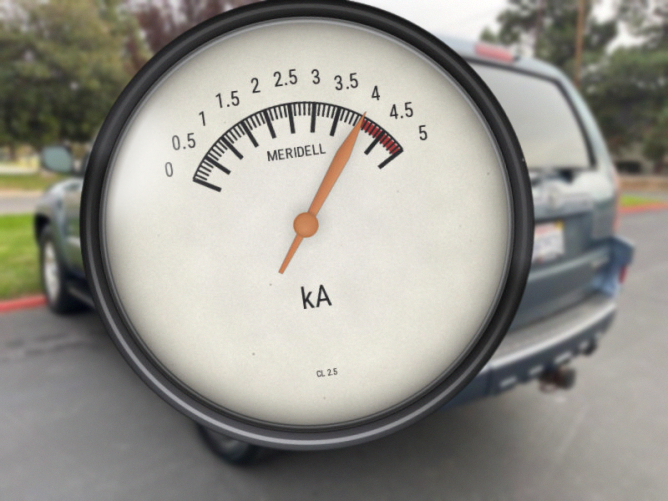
kA 4
